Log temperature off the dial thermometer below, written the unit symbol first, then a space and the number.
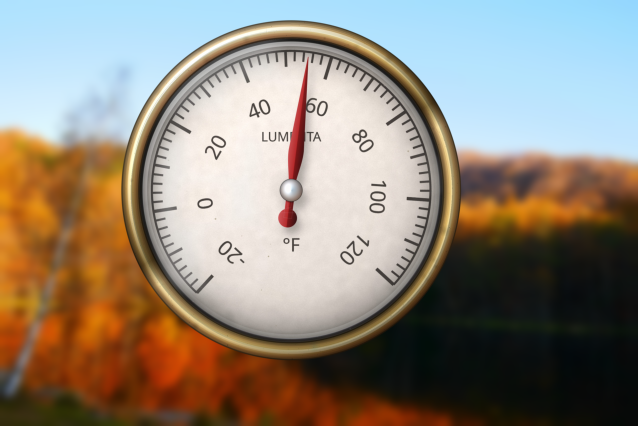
°F 55
